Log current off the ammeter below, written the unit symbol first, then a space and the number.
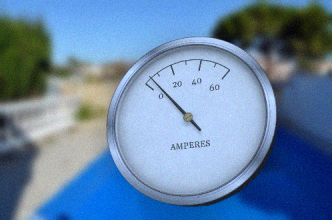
A 5
